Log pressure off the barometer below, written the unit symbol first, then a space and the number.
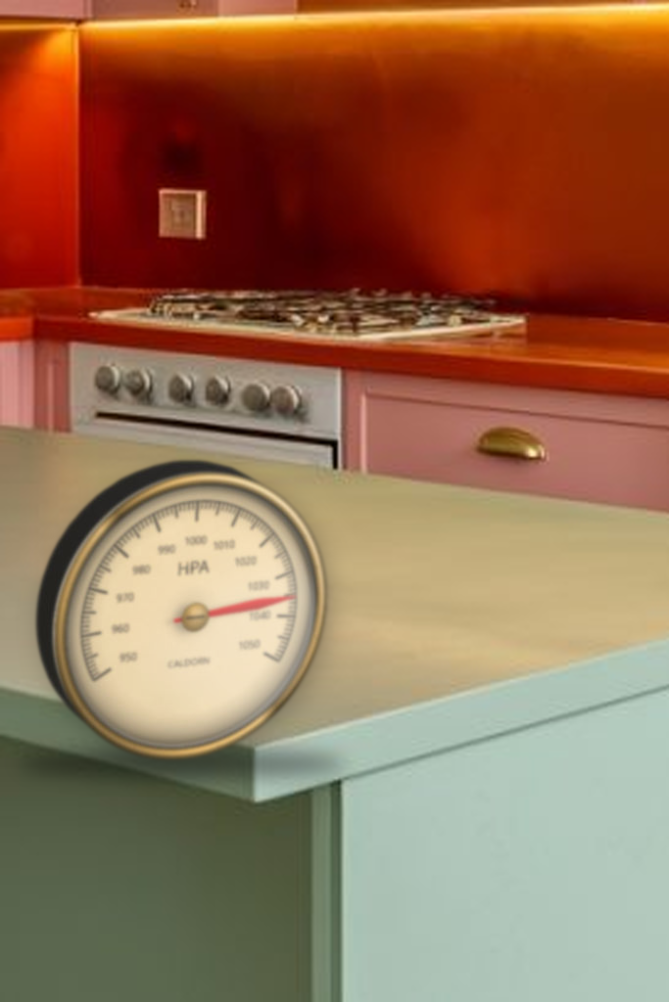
hPa 1035
